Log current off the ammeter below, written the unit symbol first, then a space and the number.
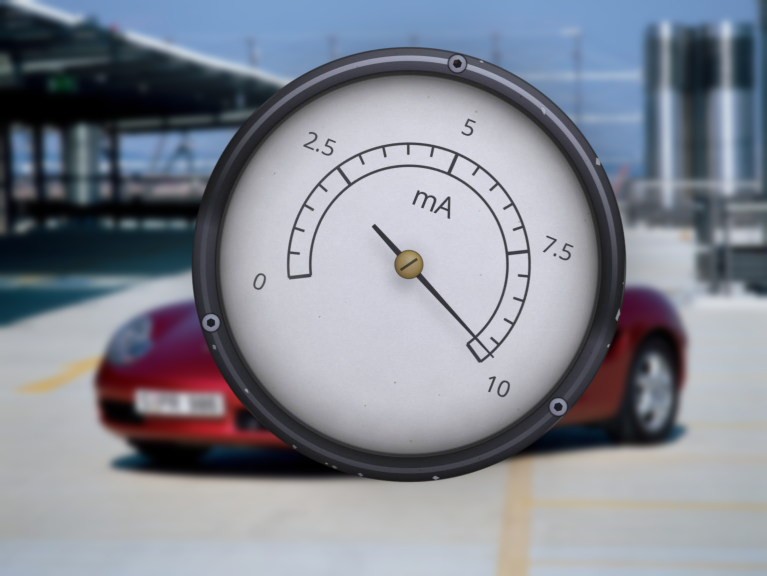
mA 9.75
